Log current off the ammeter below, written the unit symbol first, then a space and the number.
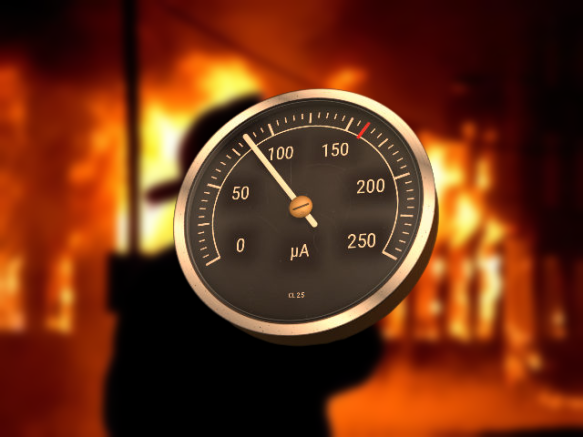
µA 85
